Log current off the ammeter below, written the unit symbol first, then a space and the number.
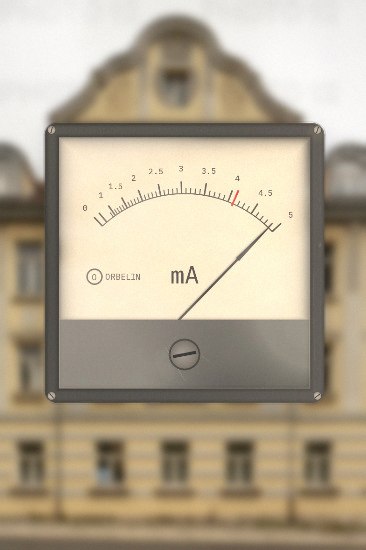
mA 4.9
